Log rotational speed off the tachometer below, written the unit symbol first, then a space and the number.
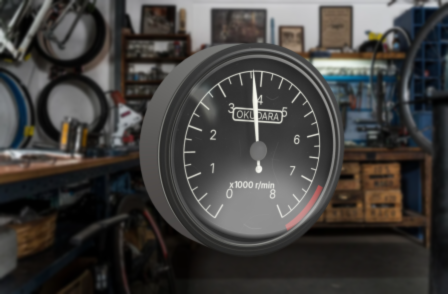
rpm 3750
